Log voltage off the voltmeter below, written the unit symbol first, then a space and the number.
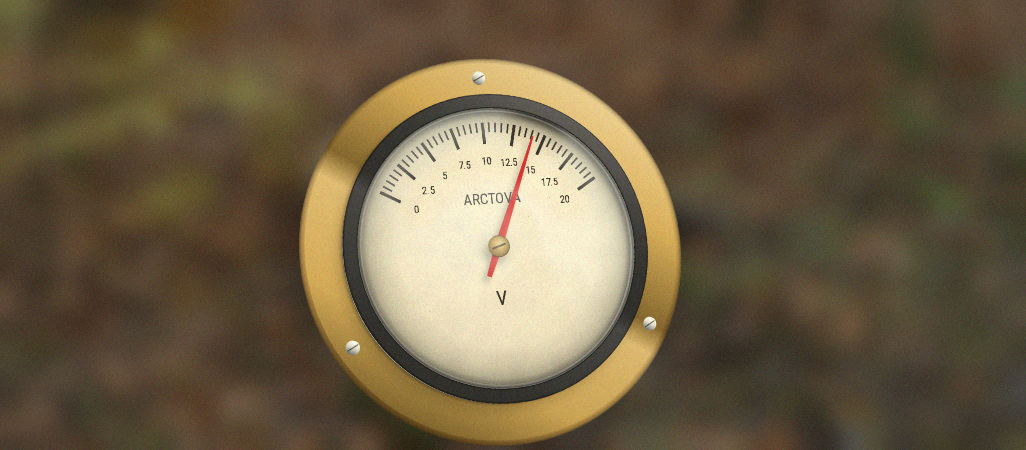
V 14
